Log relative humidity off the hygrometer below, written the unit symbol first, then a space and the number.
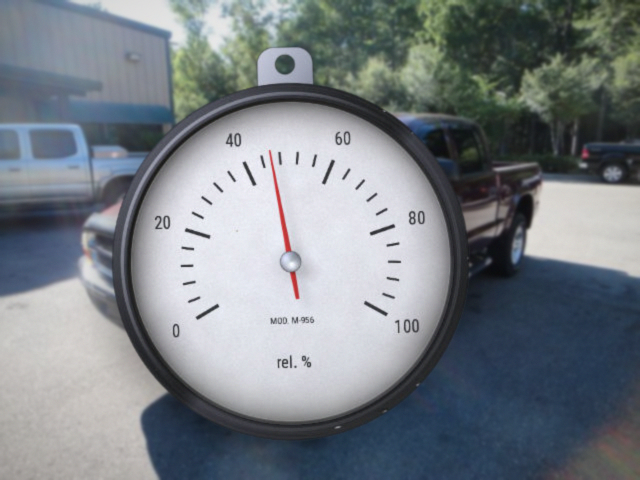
% 46
